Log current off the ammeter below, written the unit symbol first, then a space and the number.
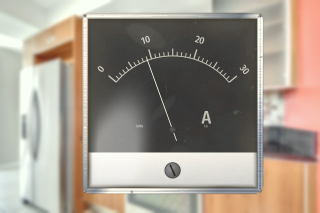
A 9
